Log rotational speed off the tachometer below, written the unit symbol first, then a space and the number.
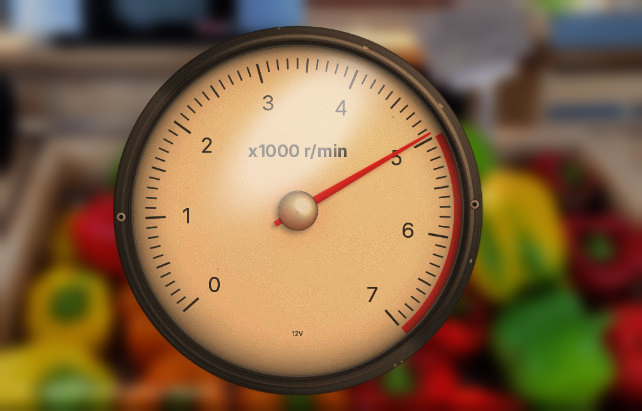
rpm 4950
